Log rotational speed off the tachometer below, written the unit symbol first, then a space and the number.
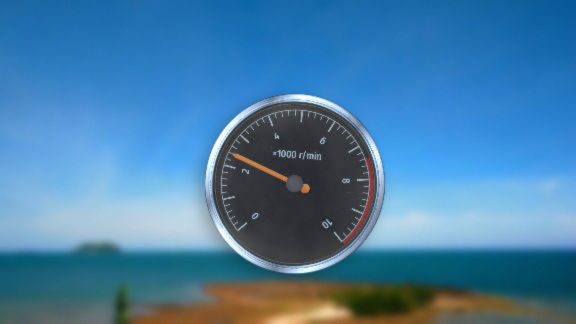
rpm 2400
